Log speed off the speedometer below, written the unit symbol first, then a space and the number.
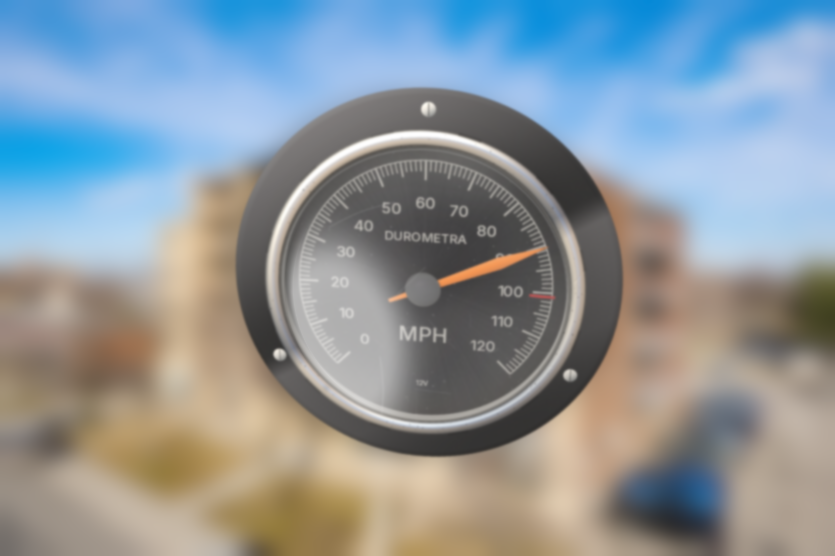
mph 90
